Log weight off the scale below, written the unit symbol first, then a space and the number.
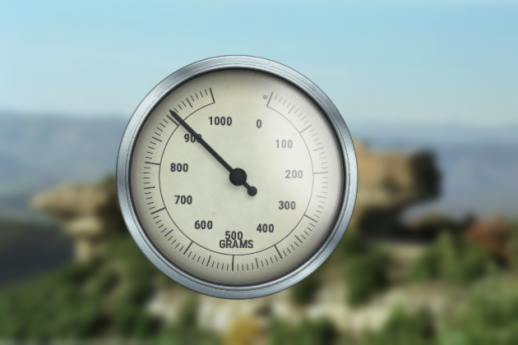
g 910
